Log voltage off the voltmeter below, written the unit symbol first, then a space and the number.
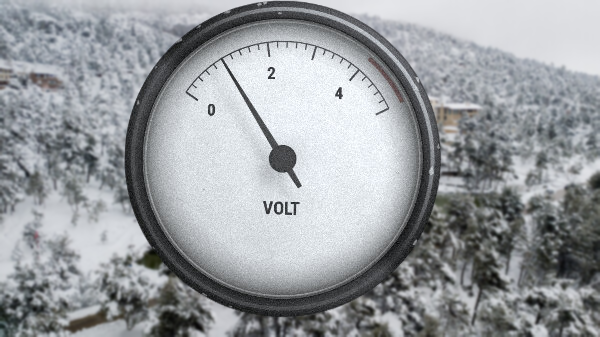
V 1
